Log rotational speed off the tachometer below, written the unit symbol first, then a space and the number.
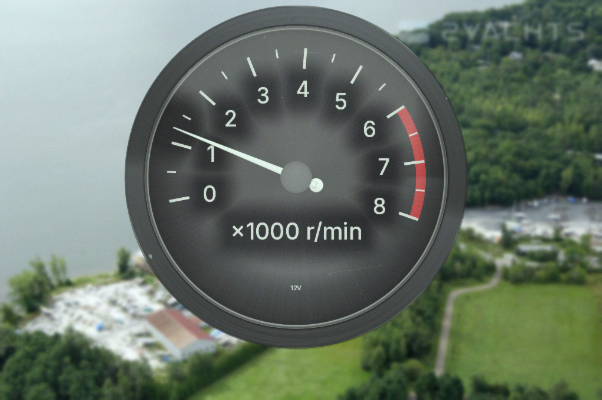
rpm 1250
